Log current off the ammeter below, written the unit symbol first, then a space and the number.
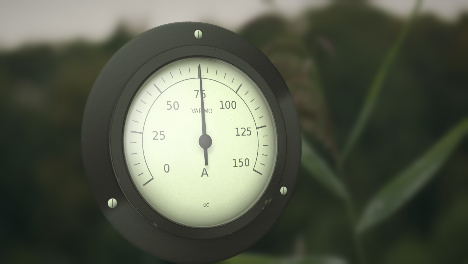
A 75
